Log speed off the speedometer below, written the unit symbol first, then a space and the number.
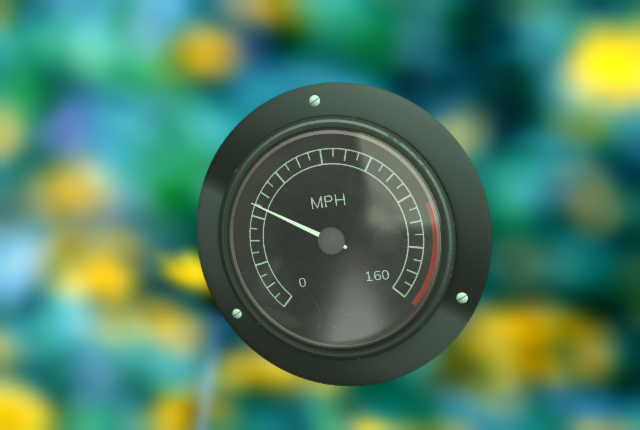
mph 45
